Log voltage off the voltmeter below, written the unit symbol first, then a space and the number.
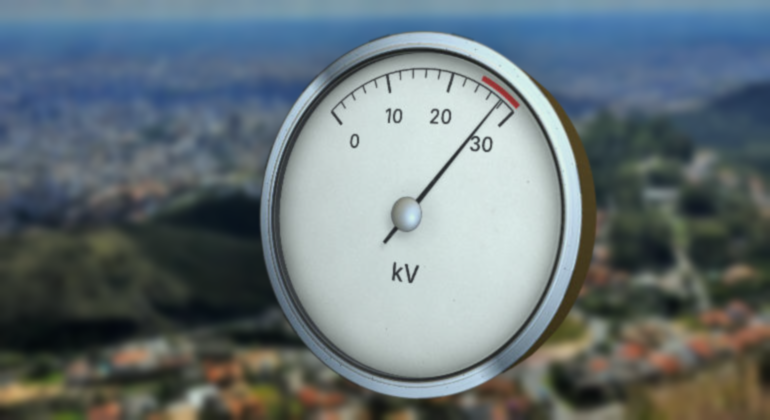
kV 28
